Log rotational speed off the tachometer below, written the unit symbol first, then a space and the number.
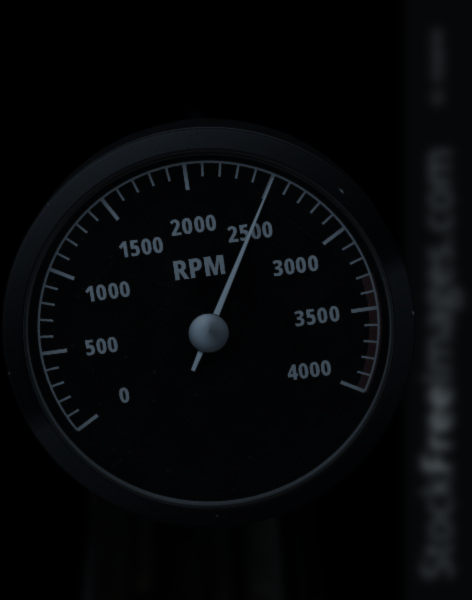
rpm 2500
